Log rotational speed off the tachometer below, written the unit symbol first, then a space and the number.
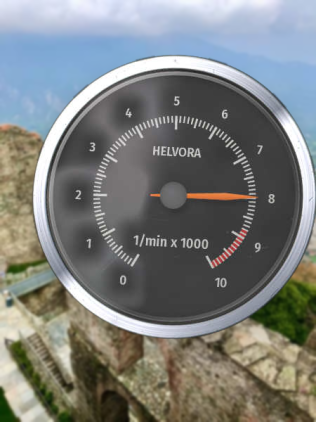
rpm 8000
